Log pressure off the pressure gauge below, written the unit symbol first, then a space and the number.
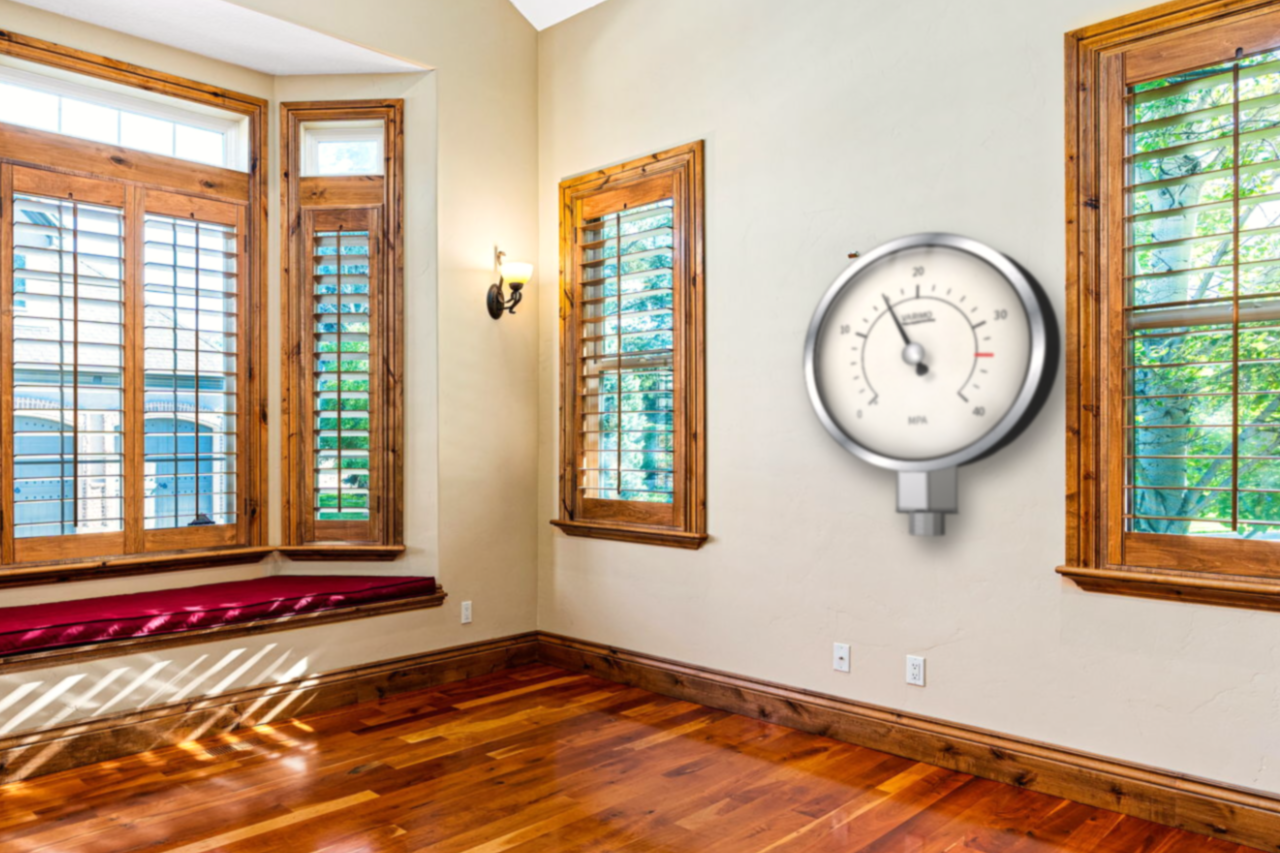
MPa 16
